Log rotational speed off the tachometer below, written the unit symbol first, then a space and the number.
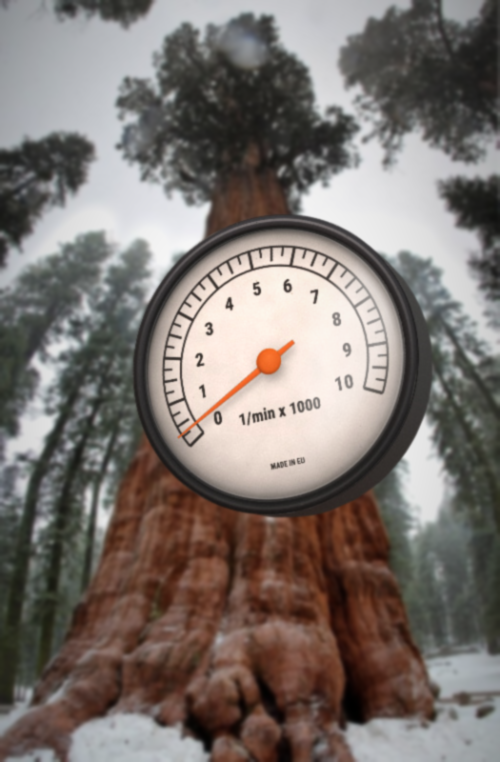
rpm 250
